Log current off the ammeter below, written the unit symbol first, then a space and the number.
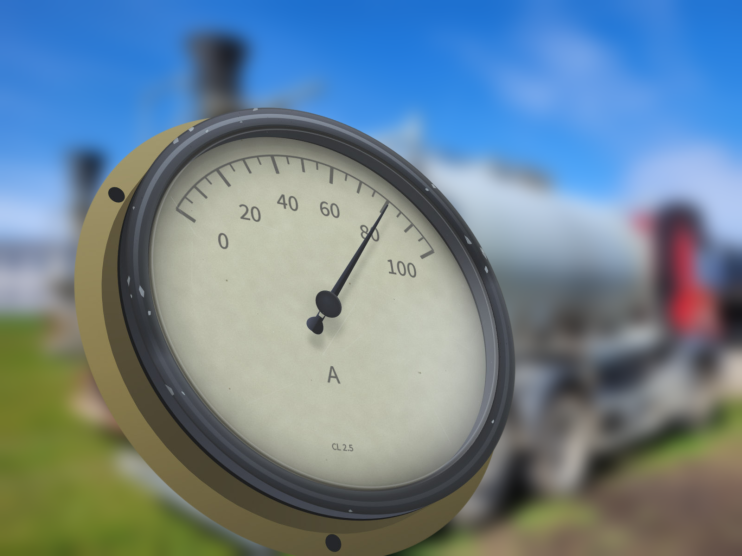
A 80
